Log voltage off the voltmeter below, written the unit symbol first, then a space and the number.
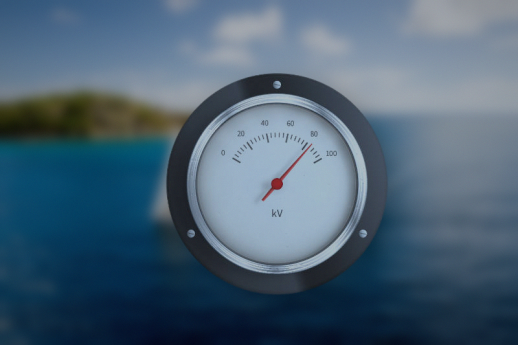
kV 84
